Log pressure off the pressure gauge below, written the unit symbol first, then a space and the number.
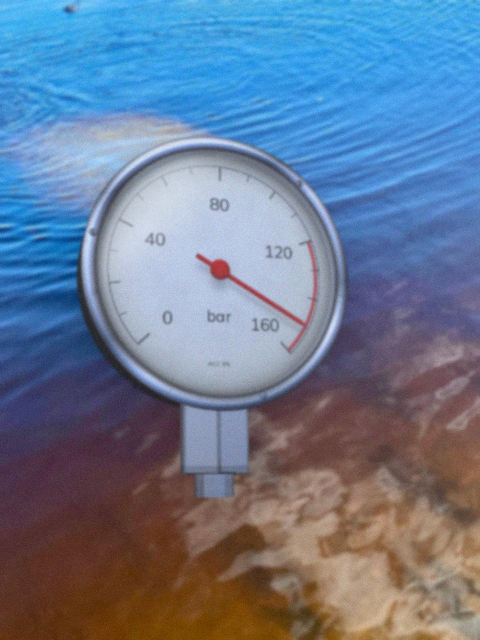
bar 150
